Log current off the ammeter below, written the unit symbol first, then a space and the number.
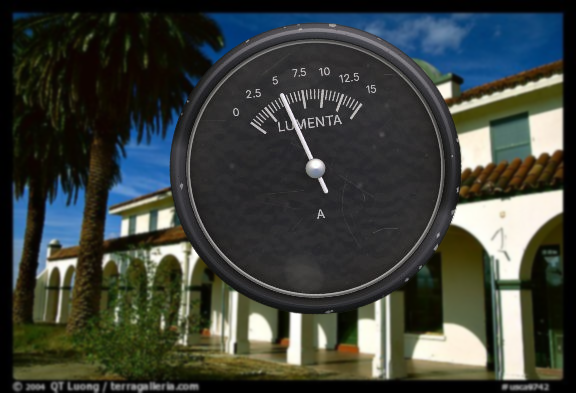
A 5
